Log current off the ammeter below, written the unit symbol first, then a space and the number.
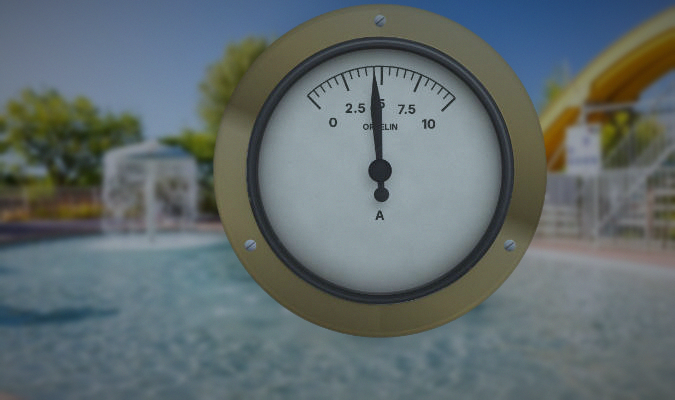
A 4.5
